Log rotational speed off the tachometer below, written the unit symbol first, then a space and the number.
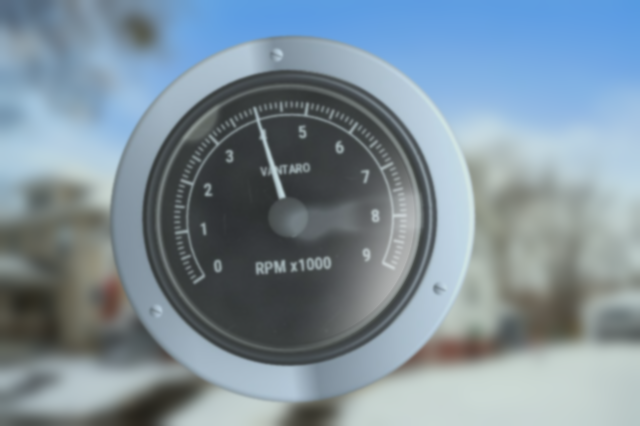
rpm 4000
